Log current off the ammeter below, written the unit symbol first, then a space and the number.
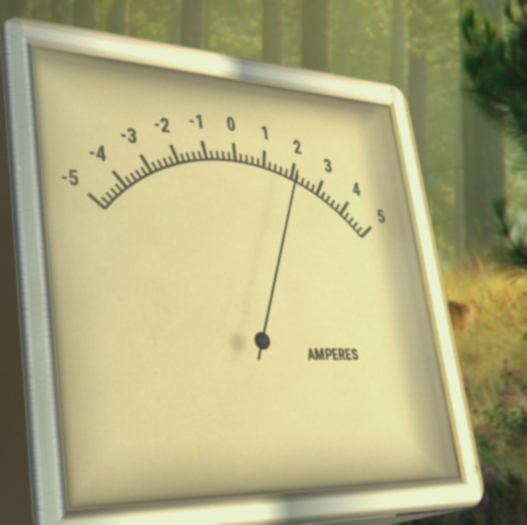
A 2
